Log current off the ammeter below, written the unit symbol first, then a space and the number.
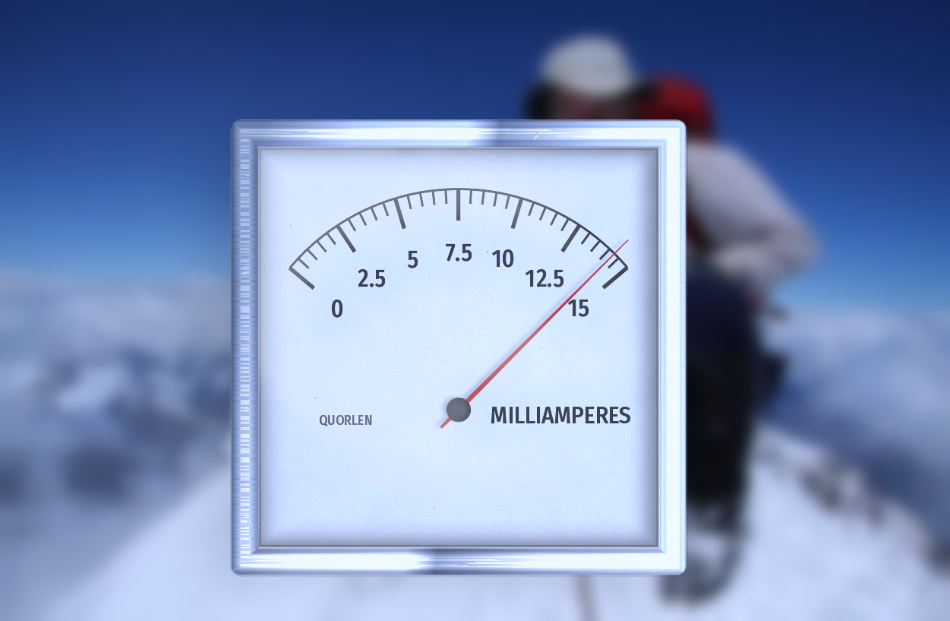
mA 14.25
